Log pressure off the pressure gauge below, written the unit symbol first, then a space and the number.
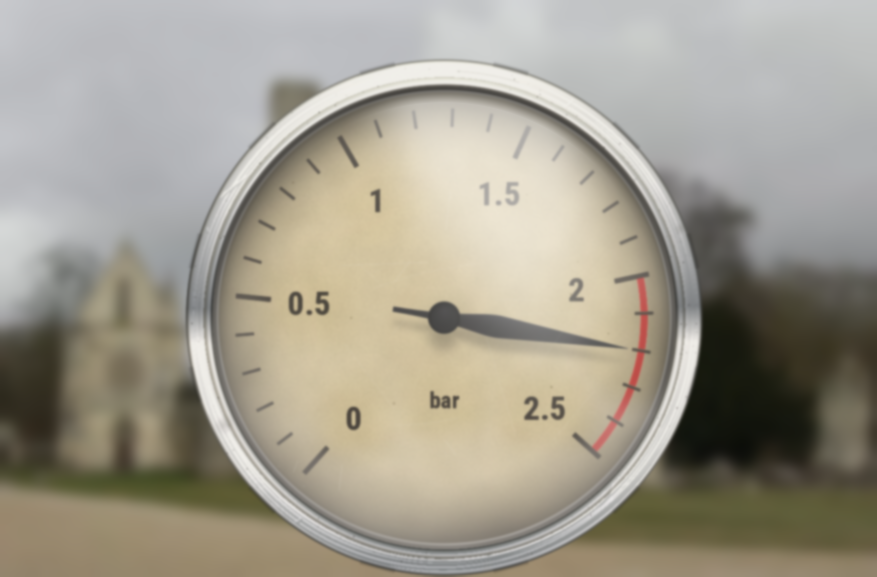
bar 2.2
